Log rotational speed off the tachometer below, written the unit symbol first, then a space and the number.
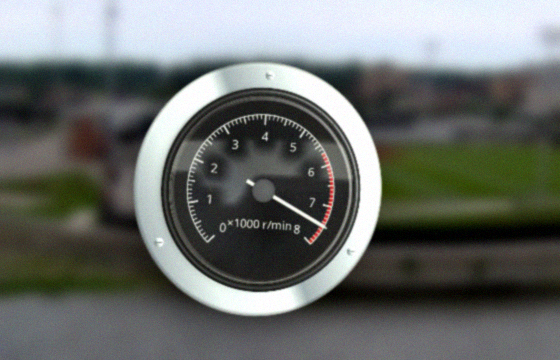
rpm 7500
